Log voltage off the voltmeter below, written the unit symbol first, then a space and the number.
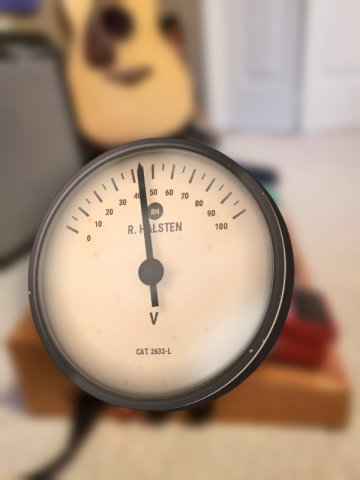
V 45
